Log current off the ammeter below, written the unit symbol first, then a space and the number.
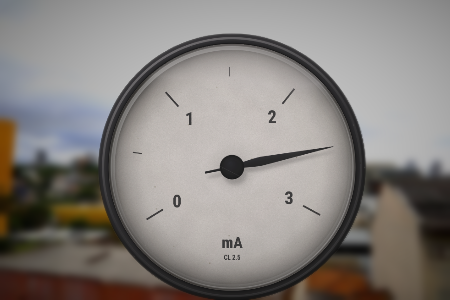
mA 2.5
